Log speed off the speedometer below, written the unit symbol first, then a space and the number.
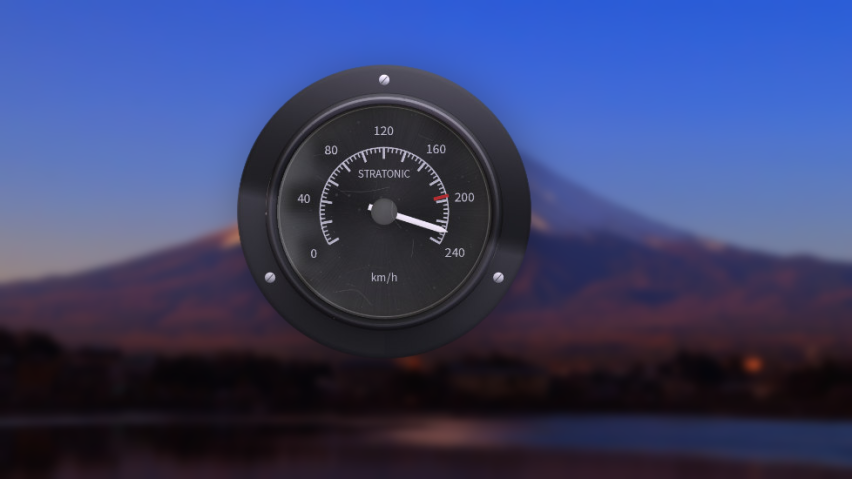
km/h 228
